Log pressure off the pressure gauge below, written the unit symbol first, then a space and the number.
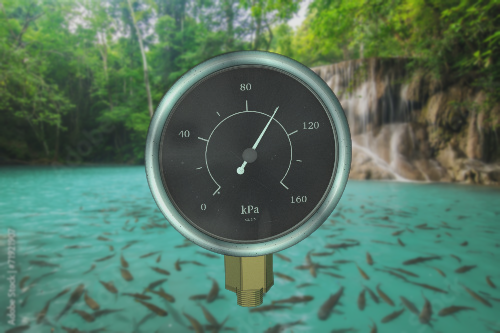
kPa 100
